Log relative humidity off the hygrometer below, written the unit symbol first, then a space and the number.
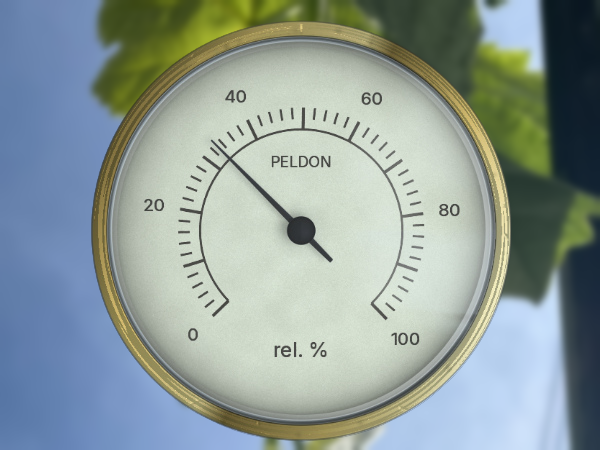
% 33
